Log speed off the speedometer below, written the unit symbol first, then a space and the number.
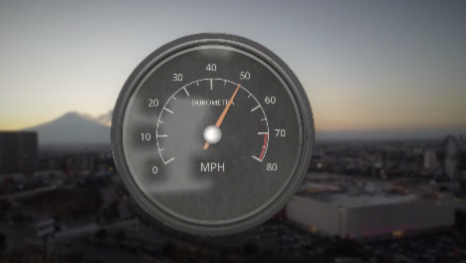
mph 50
